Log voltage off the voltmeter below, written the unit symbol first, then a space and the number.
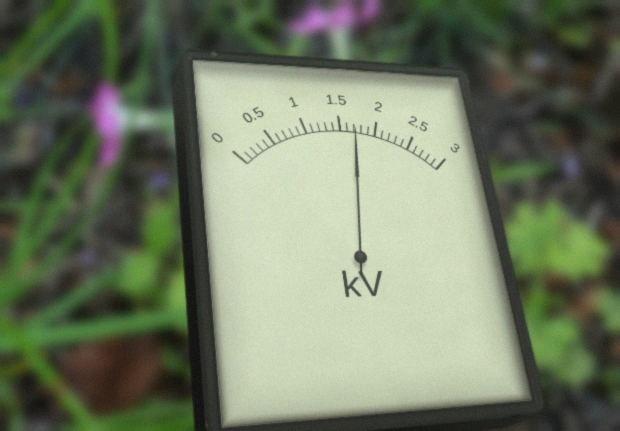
kV 1.7
